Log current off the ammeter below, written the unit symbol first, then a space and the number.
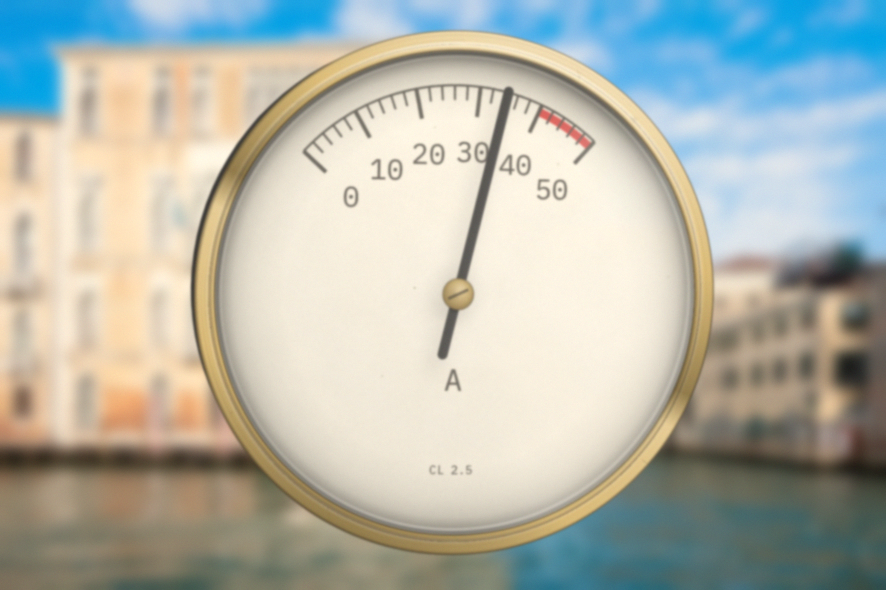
A 34
